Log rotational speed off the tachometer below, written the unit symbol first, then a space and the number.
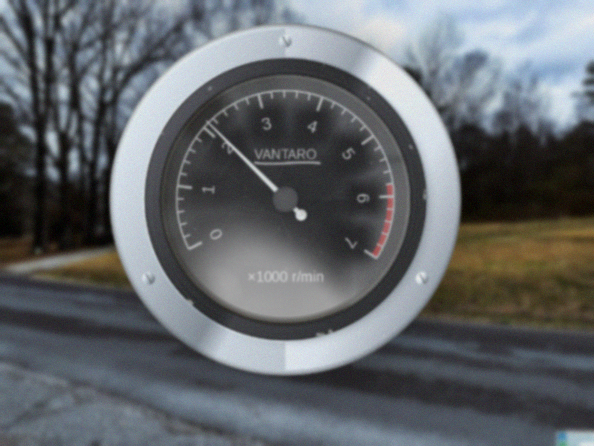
rpm 2100
